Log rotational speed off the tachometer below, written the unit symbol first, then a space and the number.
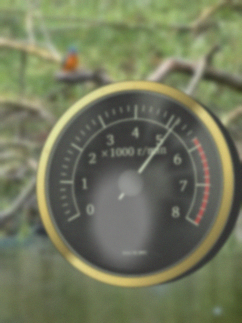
rpm 5200
